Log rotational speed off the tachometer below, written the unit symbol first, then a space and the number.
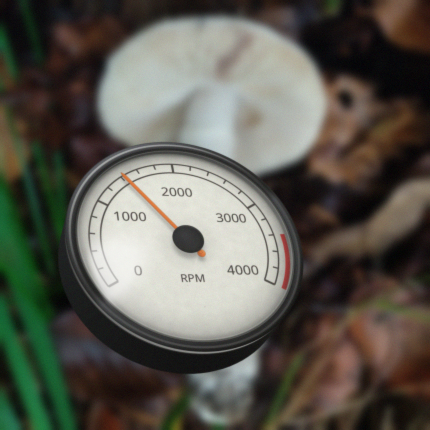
rpm 1400
